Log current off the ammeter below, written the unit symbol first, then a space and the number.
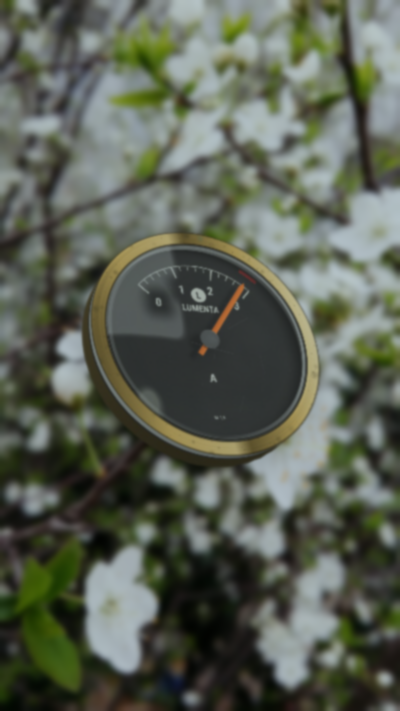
A 2.8
